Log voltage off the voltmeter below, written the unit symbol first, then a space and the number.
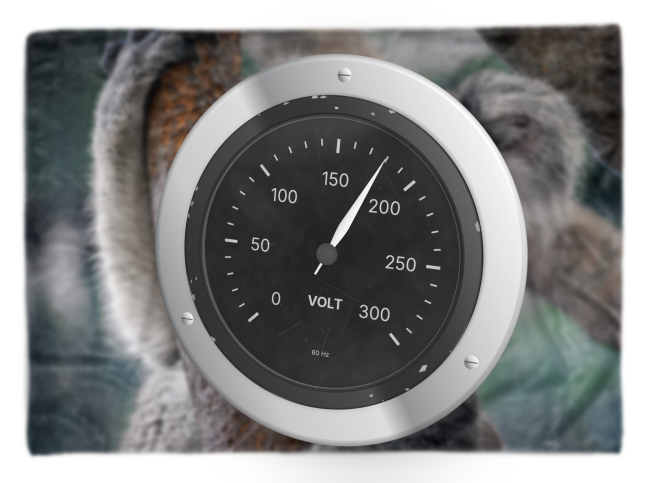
V 180
